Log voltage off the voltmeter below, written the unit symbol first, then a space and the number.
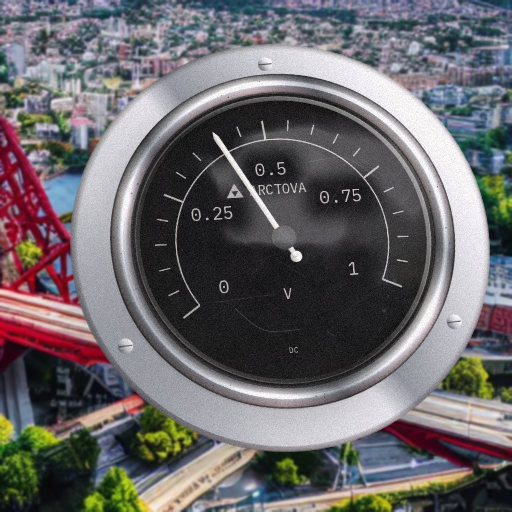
V 0.4
